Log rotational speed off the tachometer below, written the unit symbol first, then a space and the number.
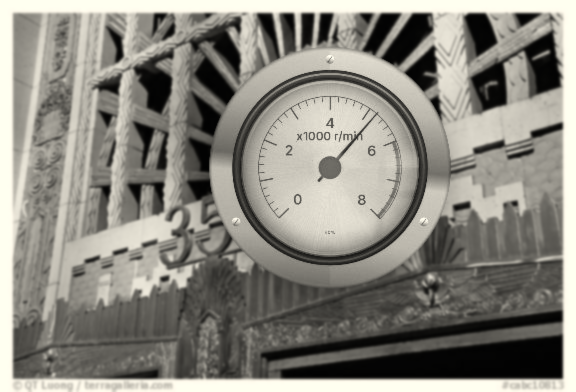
rpm 5200
